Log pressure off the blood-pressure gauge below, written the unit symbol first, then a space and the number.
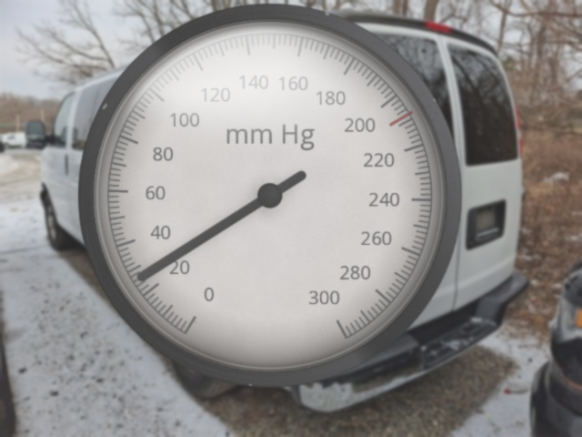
mmHg 26
